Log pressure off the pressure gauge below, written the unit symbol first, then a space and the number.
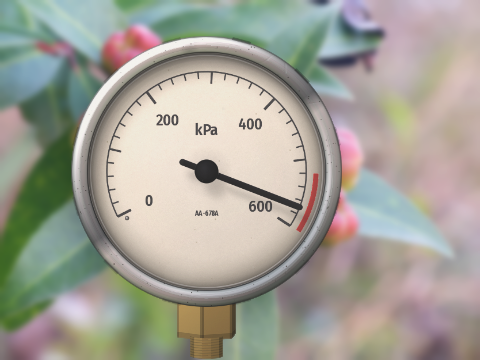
kPa 570
